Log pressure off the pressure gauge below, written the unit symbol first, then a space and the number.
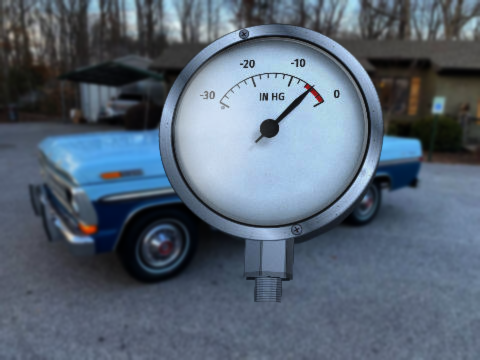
inHg -4
